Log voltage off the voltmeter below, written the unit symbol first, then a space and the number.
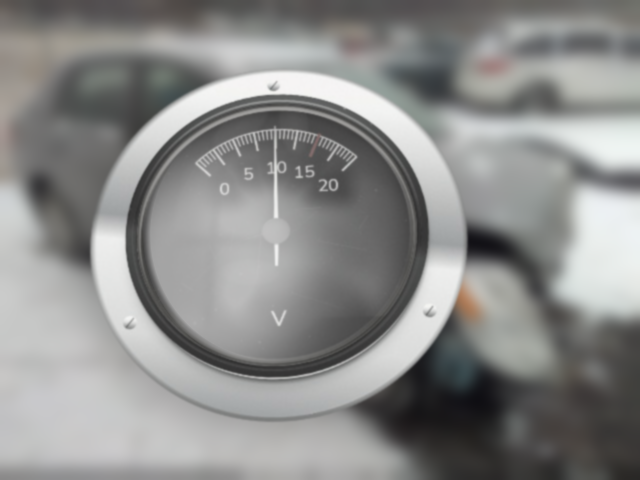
V 10
